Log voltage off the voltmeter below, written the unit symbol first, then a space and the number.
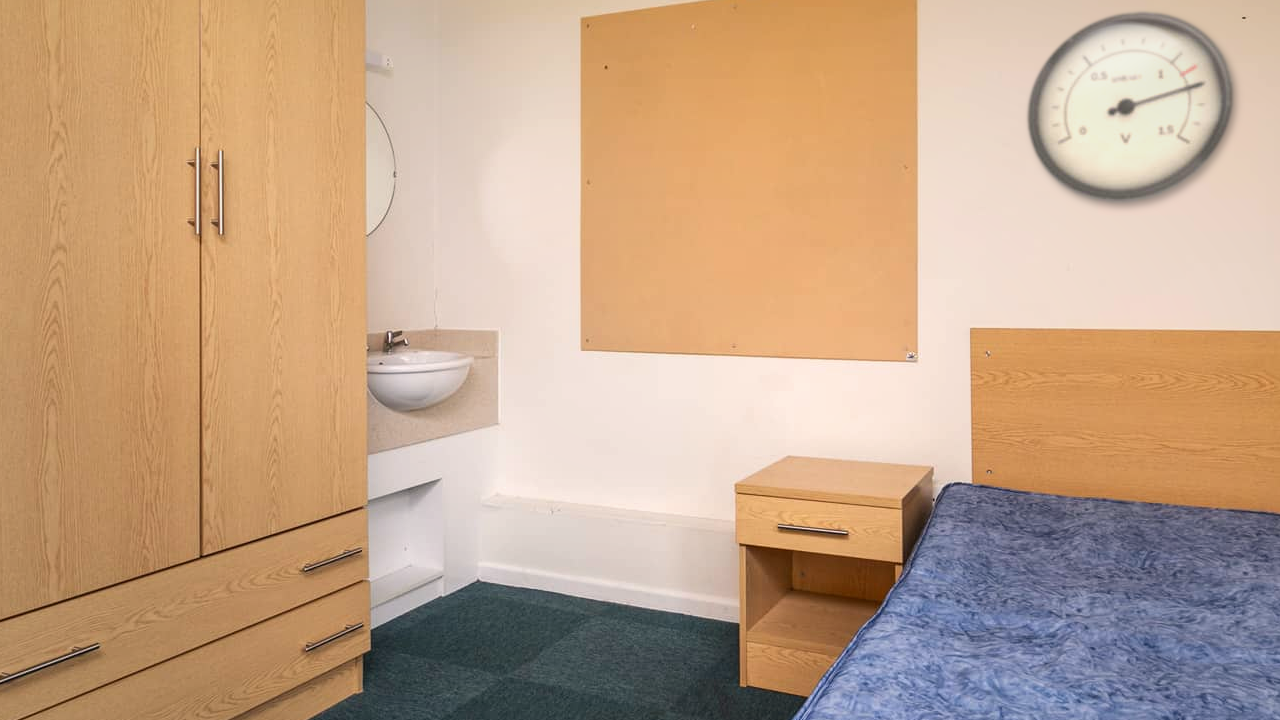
V 1.2
